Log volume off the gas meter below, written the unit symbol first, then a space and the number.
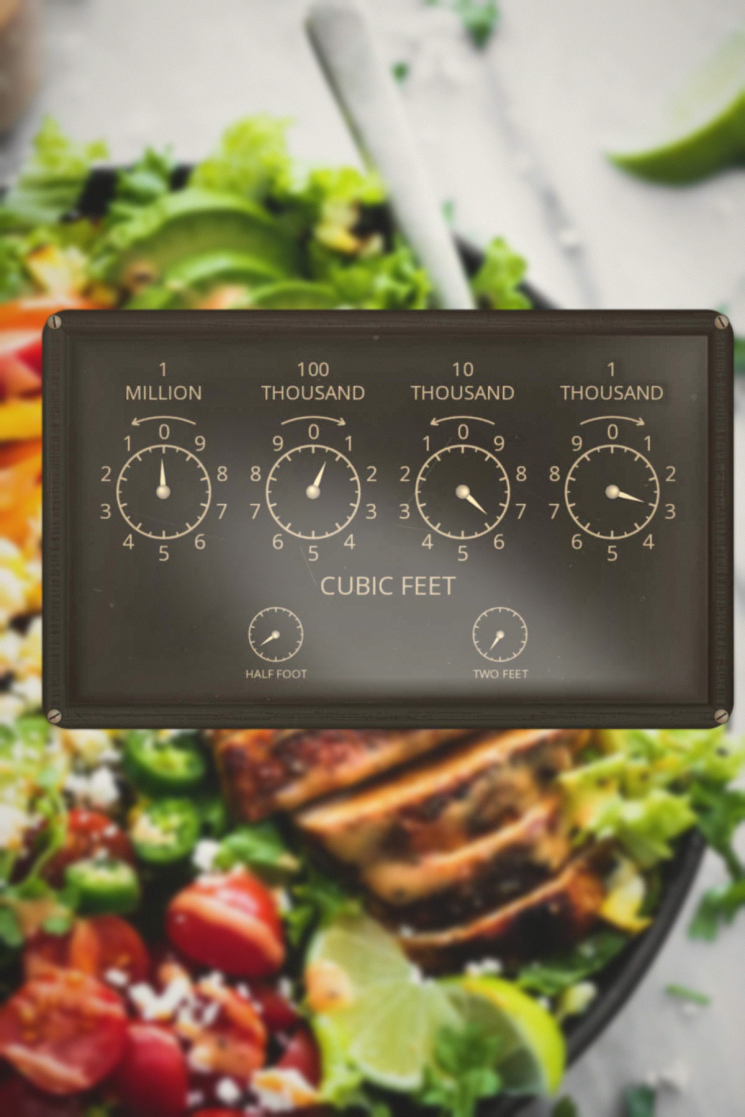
ft³ 6300
